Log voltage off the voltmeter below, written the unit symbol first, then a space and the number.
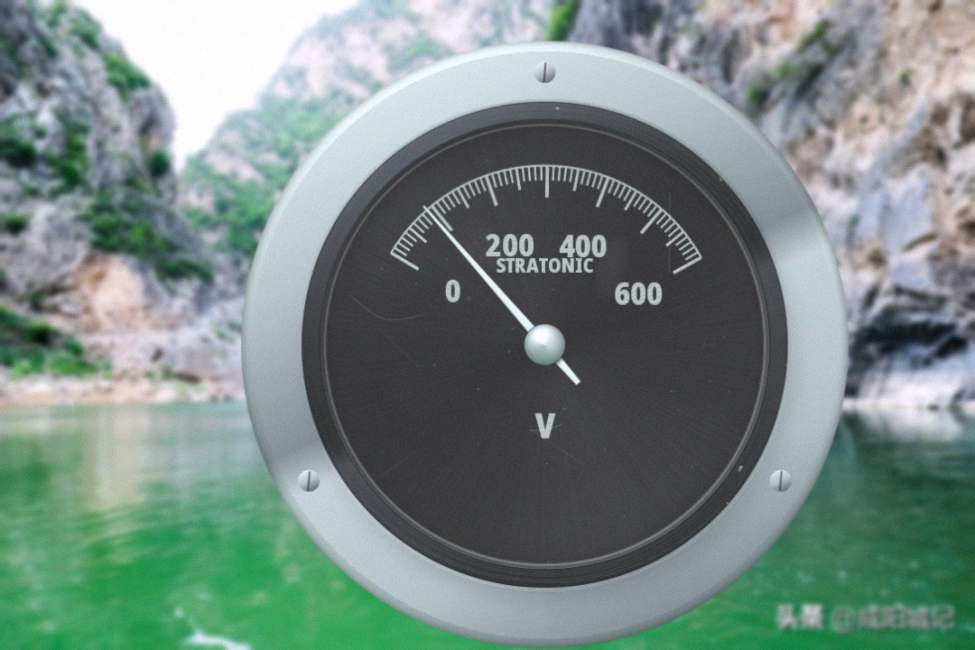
V 90
